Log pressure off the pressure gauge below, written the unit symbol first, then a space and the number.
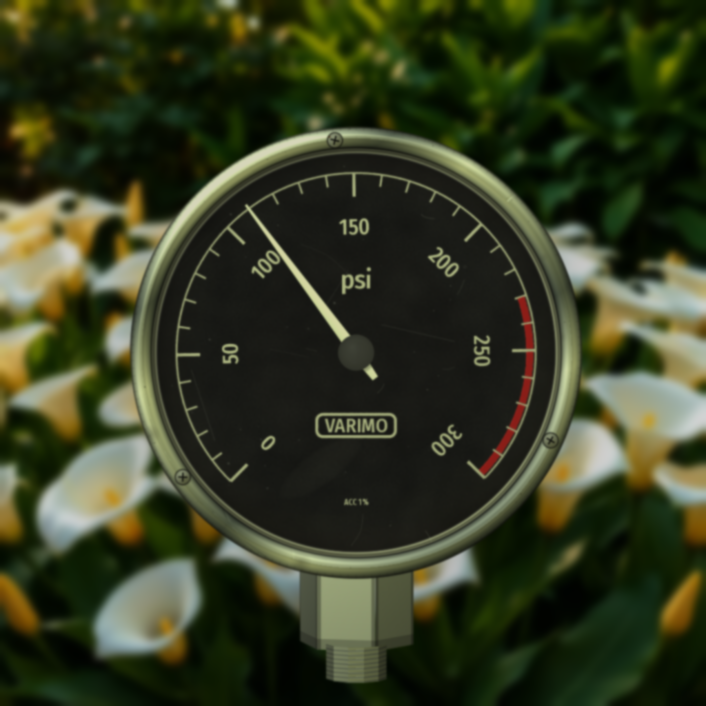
psi 110
